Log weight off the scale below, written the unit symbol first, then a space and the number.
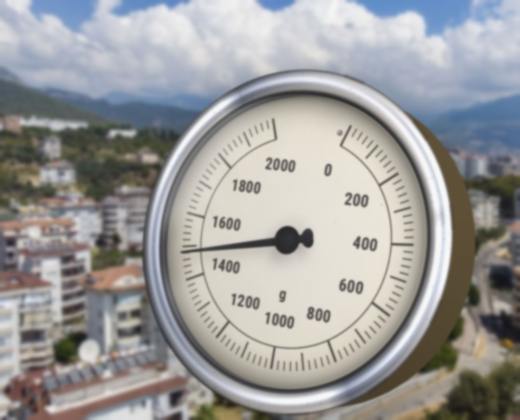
g 1480
